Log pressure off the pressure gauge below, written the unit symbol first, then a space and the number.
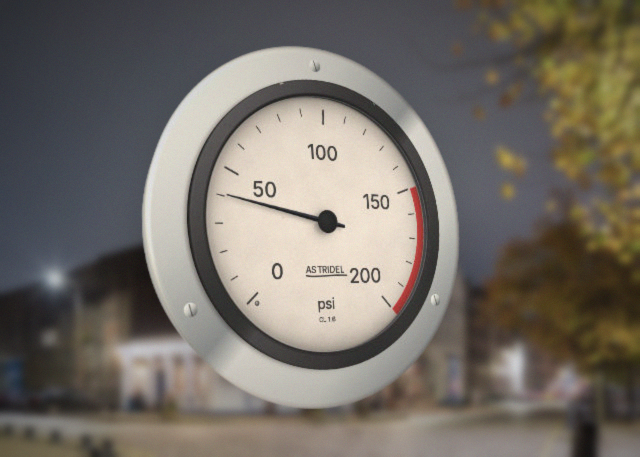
psi 40
